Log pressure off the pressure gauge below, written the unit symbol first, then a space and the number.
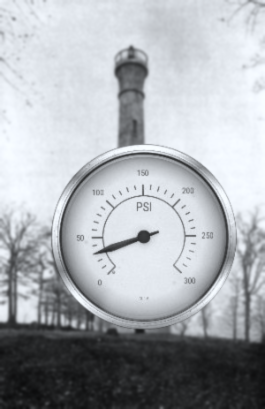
psi 30
